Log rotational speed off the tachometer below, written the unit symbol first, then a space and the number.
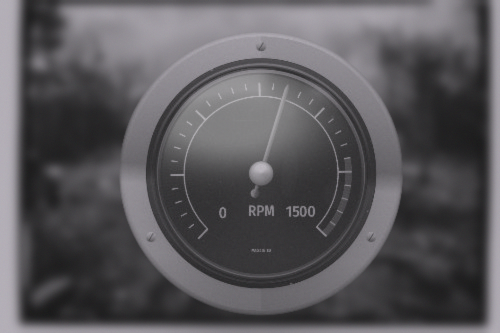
rpm 850
